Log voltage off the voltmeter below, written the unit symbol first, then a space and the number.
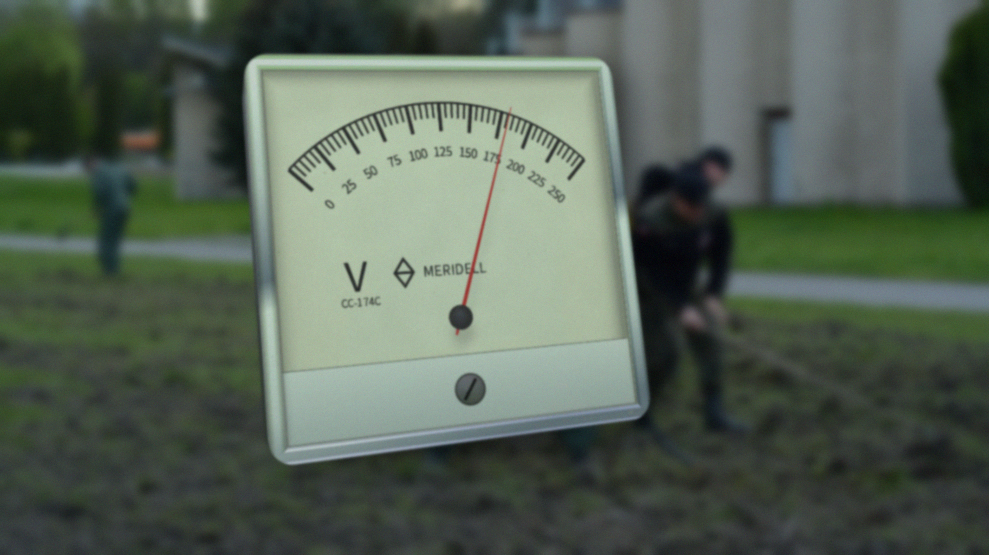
V 180
